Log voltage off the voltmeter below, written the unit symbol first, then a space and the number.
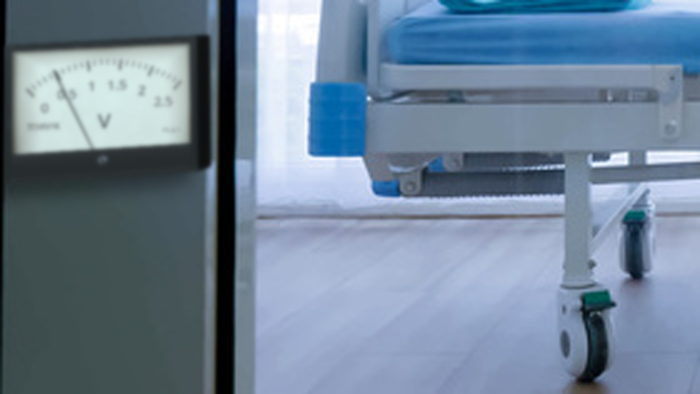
V 0.5
